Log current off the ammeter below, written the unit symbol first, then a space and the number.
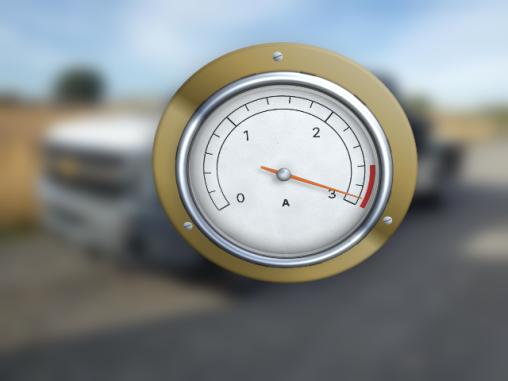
A 2.9
